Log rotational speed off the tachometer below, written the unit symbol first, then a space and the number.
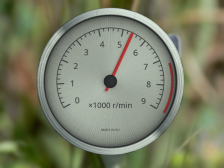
rpm 5400
